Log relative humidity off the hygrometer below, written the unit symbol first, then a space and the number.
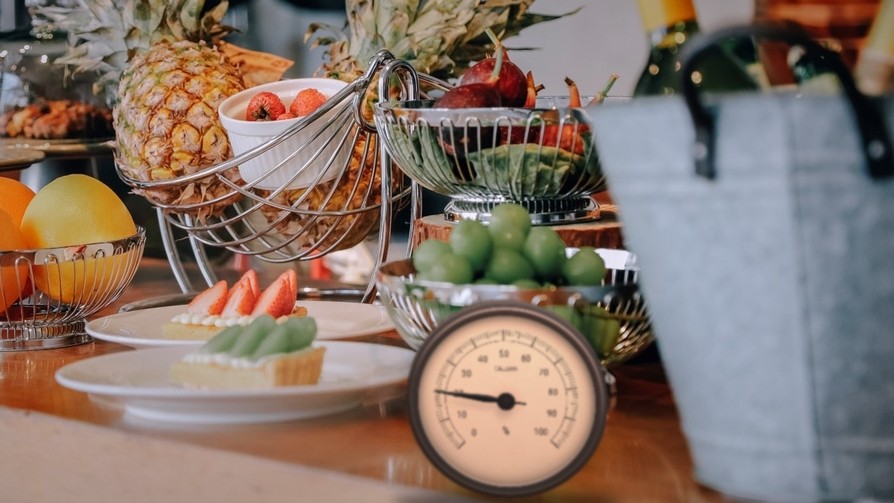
% 20
